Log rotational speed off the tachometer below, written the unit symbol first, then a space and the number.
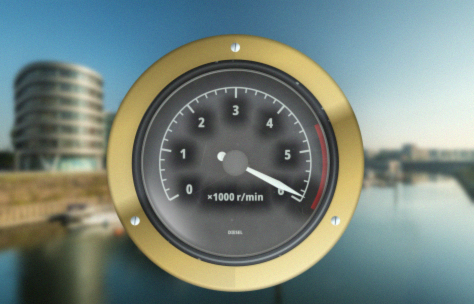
rpm 5900
